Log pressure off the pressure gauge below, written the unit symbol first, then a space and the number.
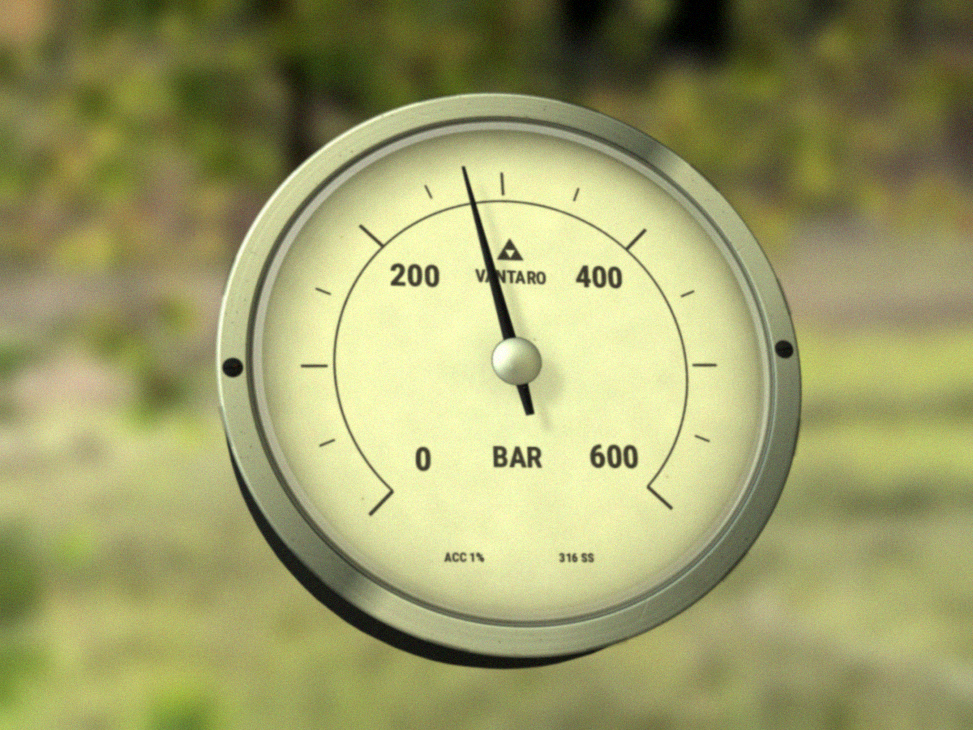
bar 275
